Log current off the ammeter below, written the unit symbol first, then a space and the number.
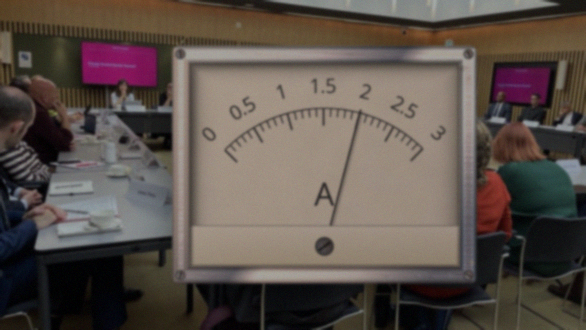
A 2
